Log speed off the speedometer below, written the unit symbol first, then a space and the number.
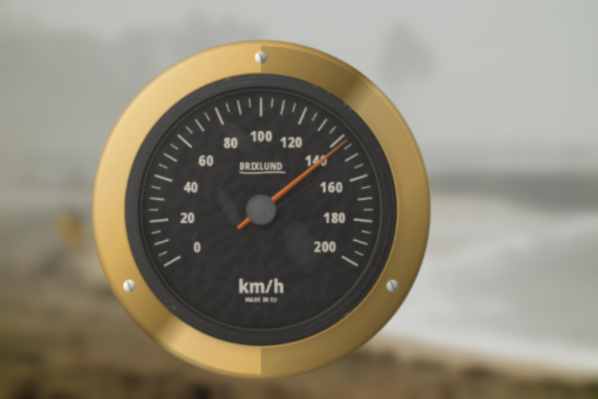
km/h 142.5
